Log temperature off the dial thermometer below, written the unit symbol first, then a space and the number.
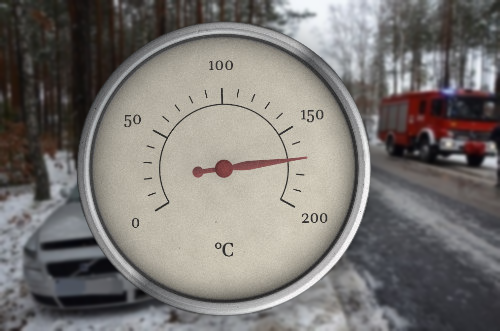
°C 170
